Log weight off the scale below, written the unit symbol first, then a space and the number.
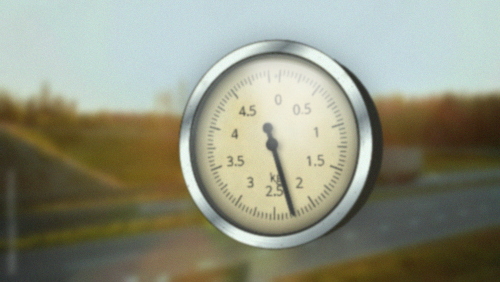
kg 2.25
